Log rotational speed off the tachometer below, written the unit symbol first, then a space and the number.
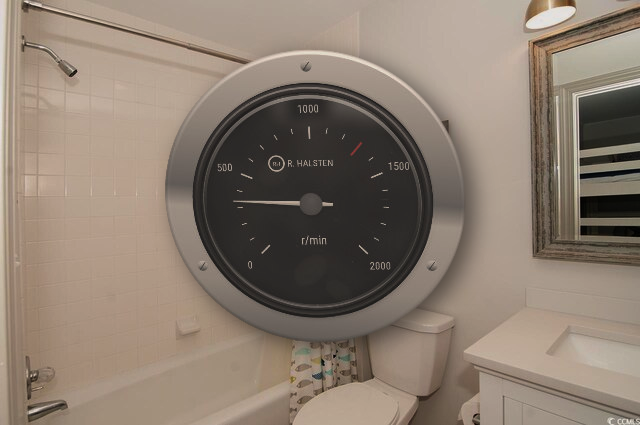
rpm 350
